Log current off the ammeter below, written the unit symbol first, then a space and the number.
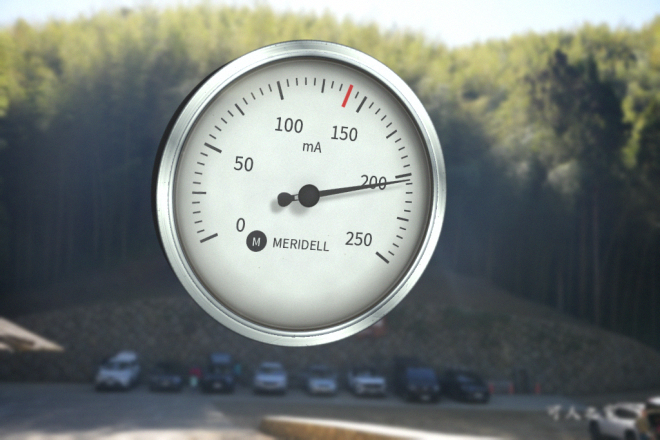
mA 202.5
